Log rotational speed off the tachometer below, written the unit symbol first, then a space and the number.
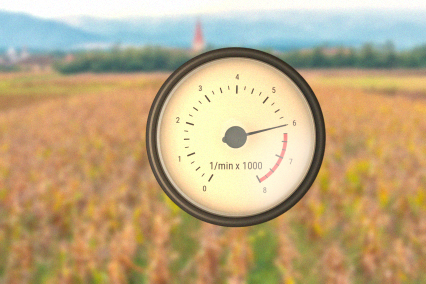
rpm 6000
